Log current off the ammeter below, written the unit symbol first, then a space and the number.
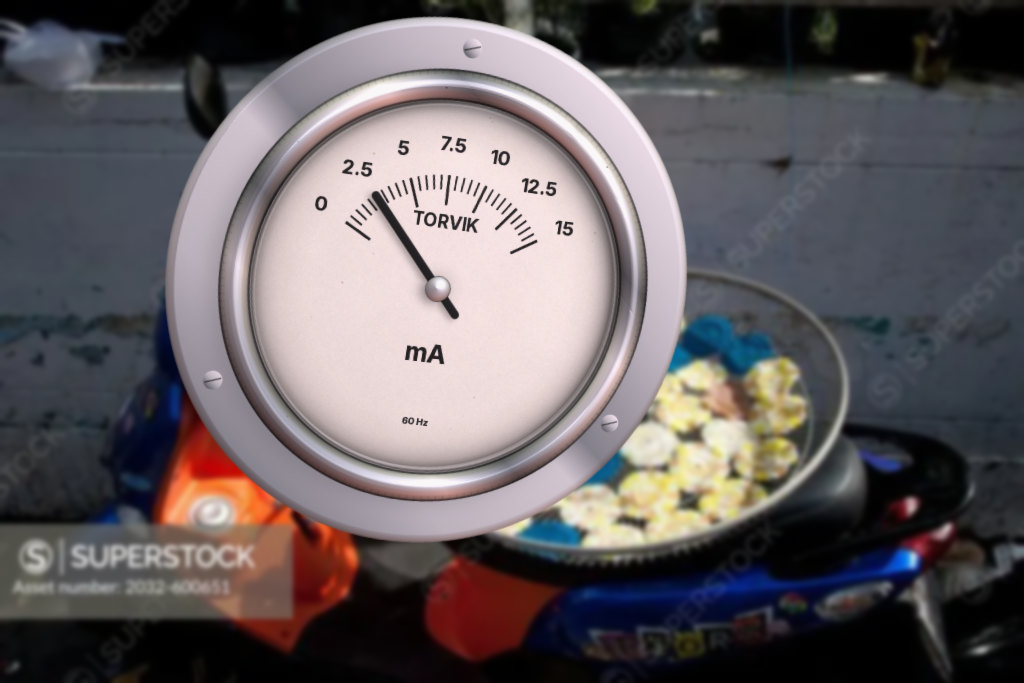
mA 2.5
